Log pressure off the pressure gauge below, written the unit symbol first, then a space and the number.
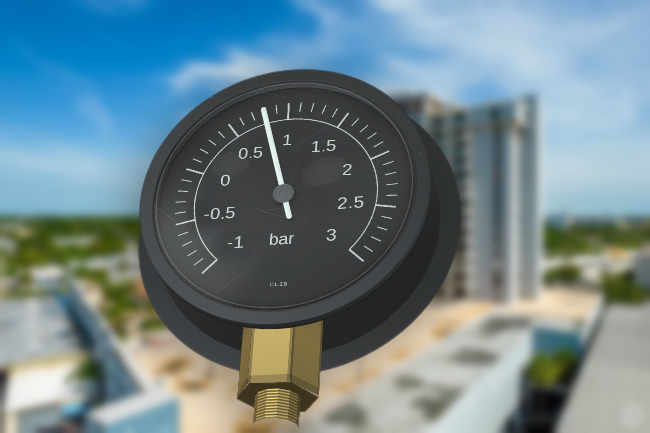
bar 0.8
